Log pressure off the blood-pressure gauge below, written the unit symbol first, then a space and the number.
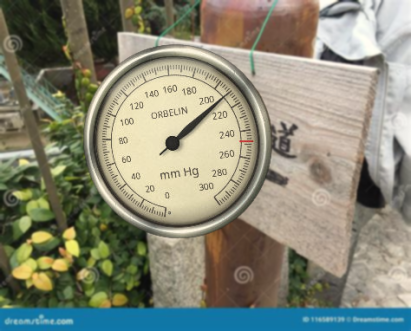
mmHg 210
